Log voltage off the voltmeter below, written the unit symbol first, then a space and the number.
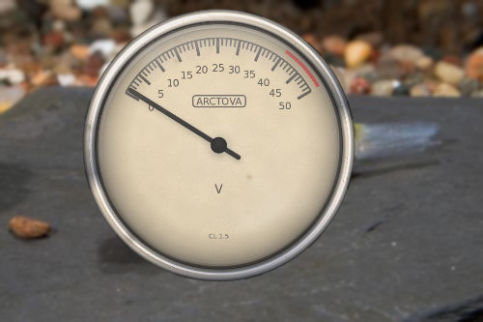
V 1
